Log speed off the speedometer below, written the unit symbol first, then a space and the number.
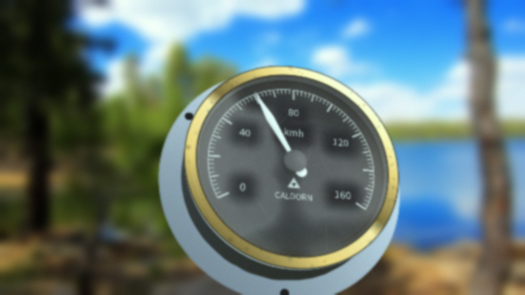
km/h 60
